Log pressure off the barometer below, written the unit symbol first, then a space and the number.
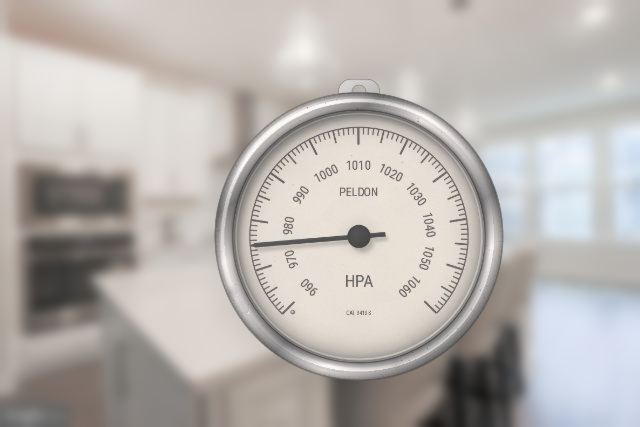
hPa 975
